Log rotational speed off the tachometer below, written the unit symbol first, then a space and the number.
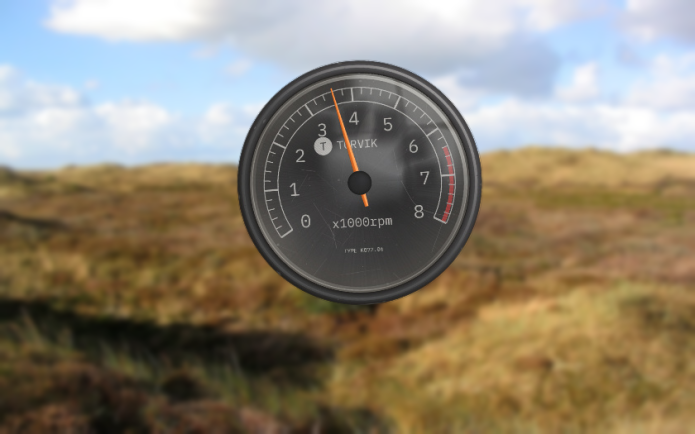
rpm 3600
